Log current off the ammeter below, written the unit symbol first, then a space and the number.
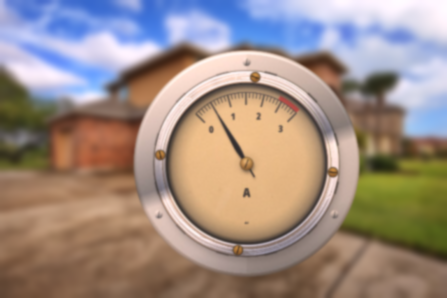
A 0.5
